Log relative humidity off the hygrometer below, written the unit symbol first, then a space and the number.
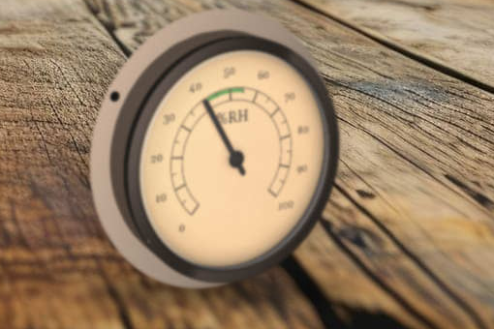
% 40
